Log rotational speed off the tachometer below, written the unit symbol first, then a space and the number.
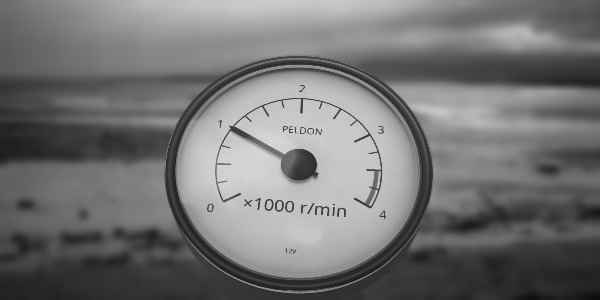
rpm 1000
